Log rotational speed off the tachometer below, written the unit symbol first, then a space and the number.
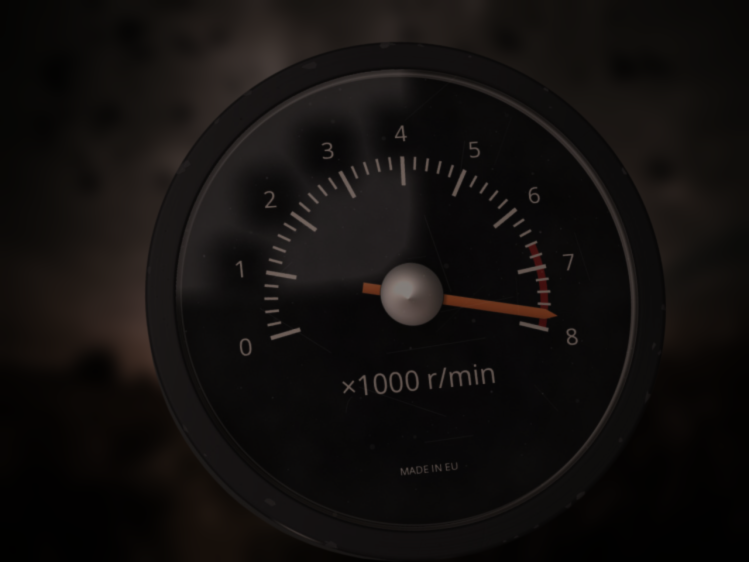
rpm 7800
